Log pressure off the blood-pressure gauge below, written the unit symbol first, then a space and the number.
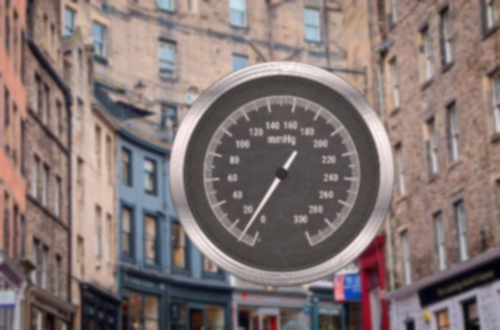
mmHg 10
